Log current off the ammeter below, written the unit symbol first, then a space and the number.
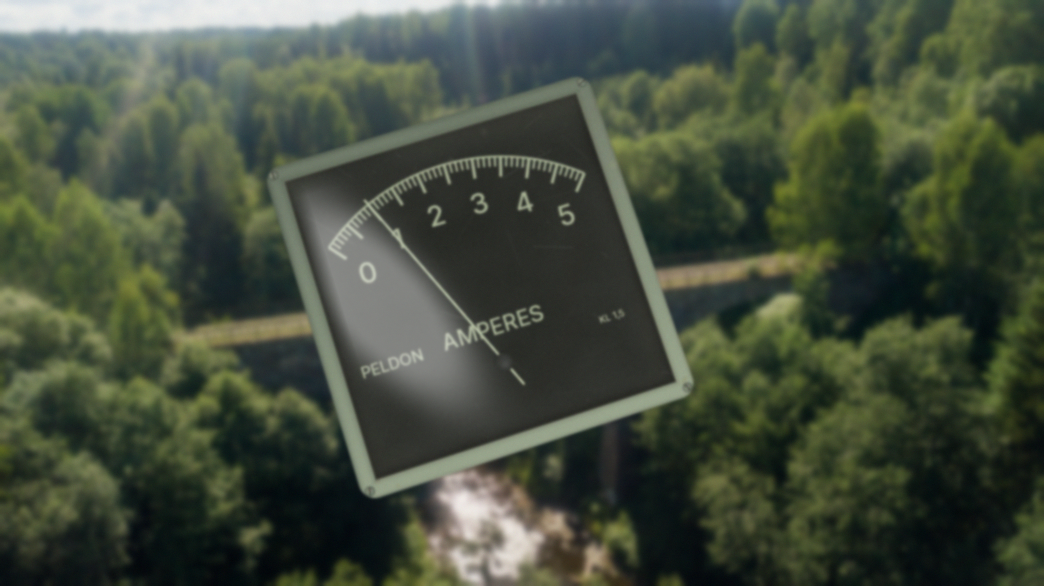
A 1
